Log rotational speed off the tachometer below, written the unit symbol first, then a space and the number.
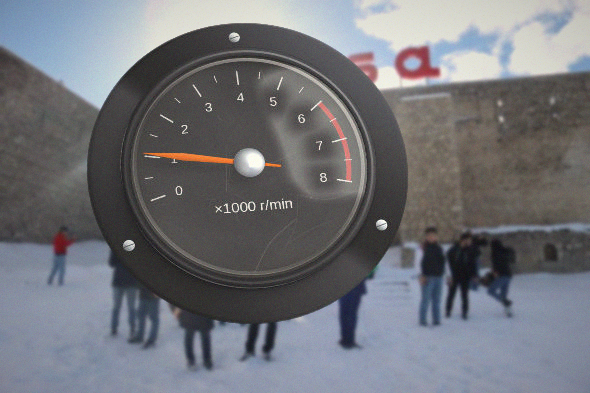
rpm 1000
